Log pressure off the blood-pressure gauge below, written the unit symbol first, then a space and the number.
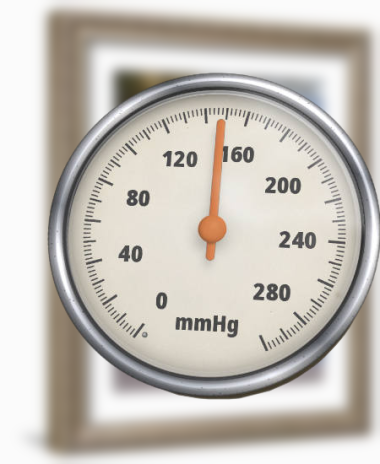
mmHg 148
